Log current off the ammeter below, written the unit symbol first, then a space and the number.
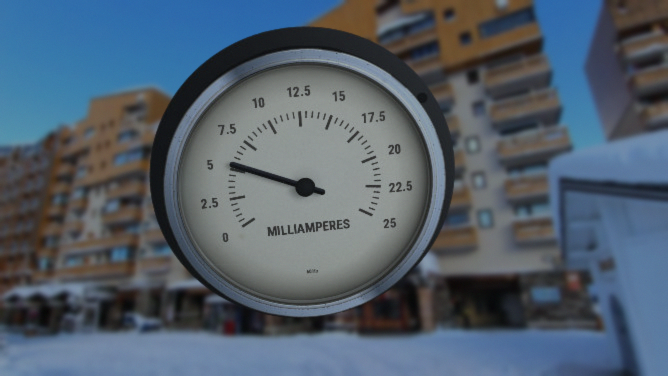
mA 5.5
